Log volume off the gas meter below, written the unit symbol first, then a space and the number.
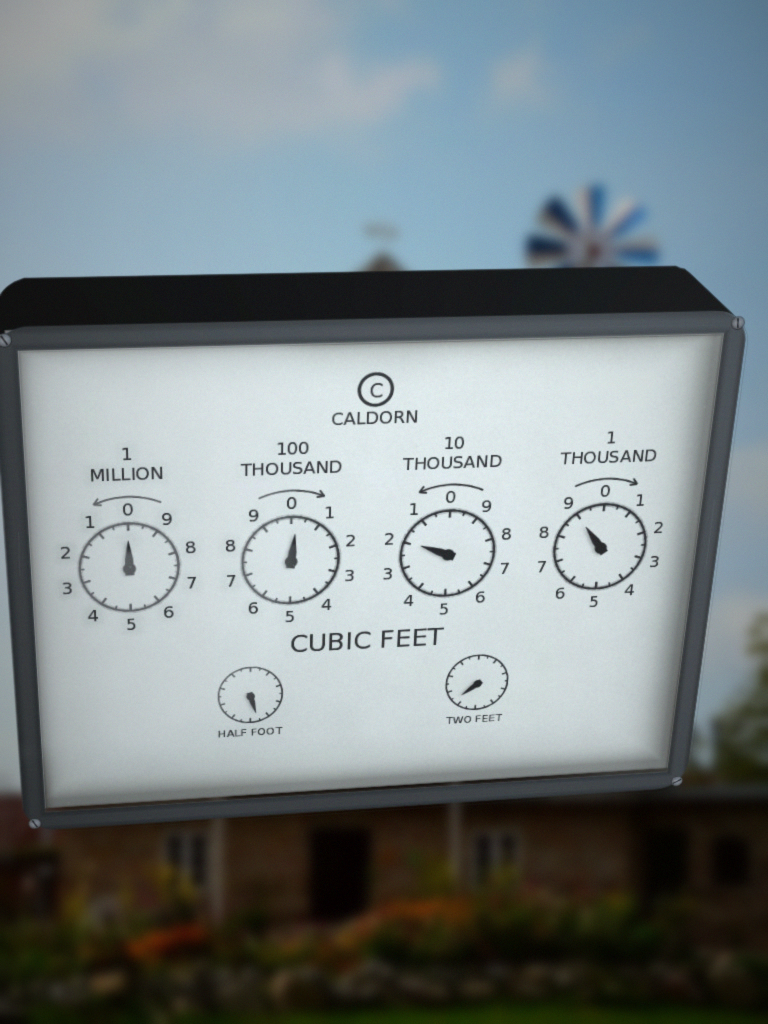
ft³ 1900
